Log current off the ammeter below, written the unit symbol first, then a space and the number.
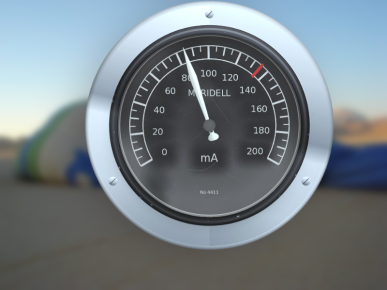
mA 85
